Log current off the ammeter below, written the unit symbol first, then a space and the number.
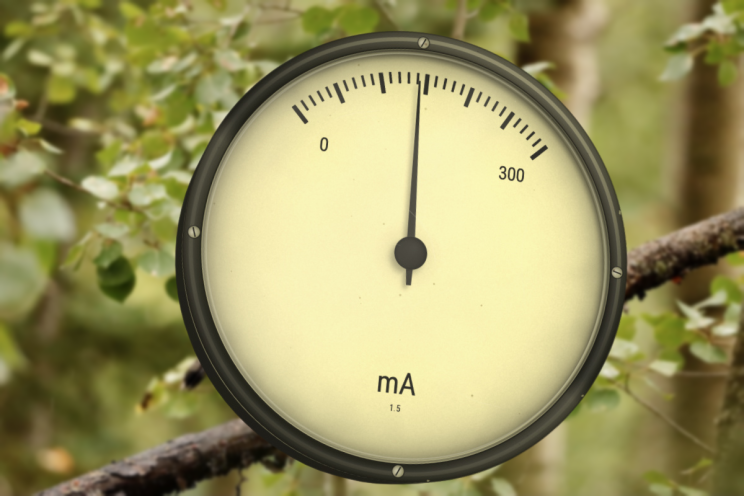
mA 140
